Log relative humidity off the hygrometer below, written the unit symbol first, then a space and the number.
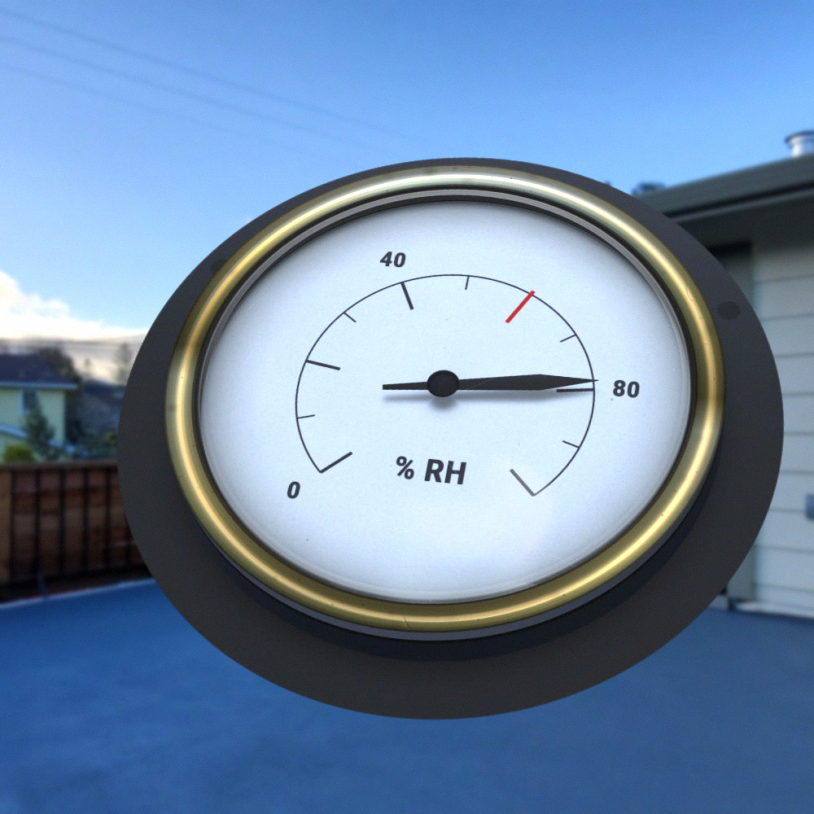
% 80
